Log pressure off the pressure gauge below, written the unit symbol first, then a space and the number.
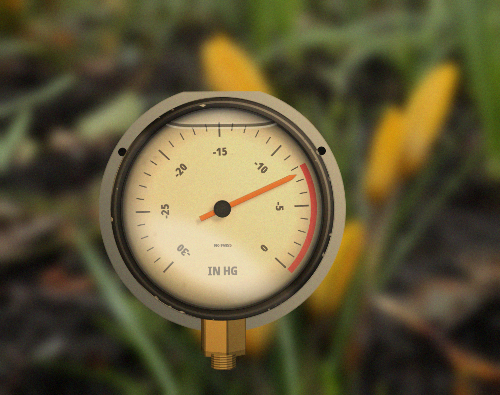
inHg -7.5
